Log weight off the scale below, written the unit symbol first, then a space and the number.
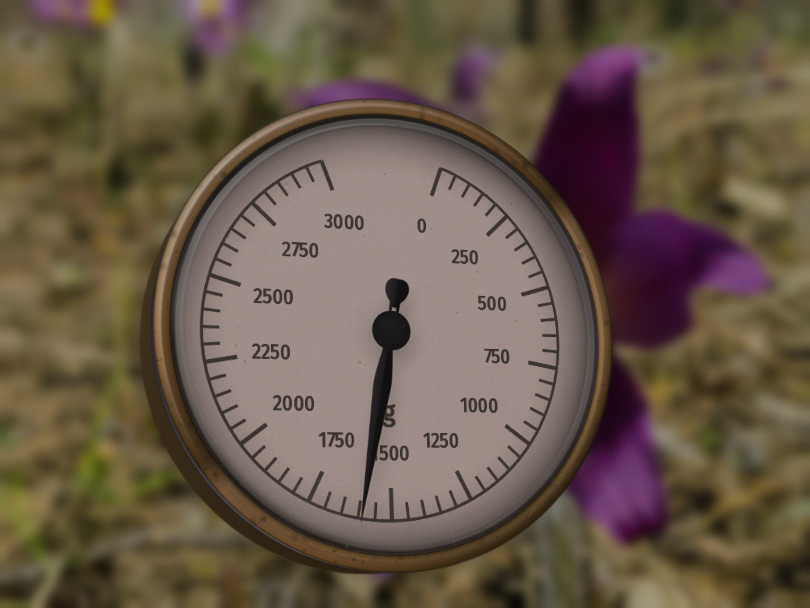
g 1600
